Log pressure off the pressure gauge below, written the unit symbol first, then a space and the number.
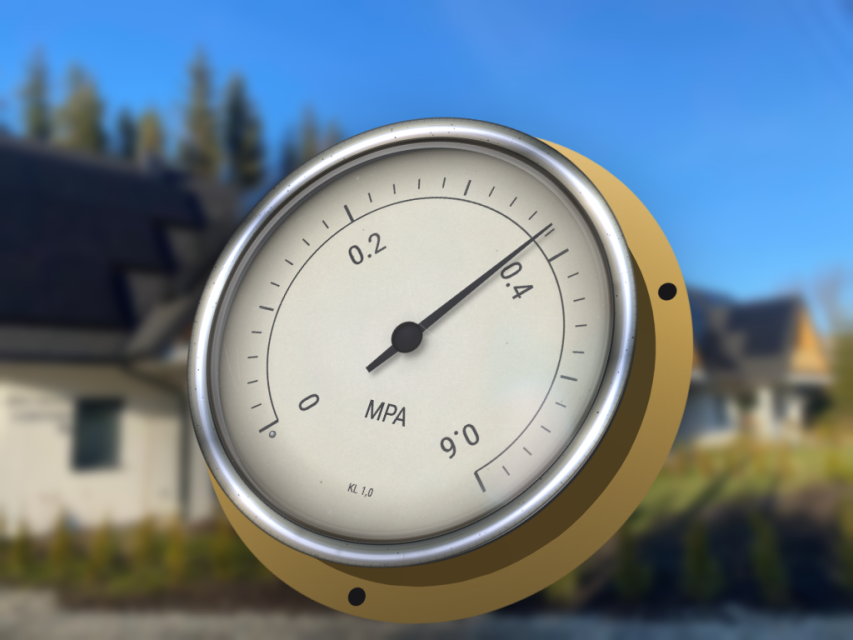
MPa 0.38
